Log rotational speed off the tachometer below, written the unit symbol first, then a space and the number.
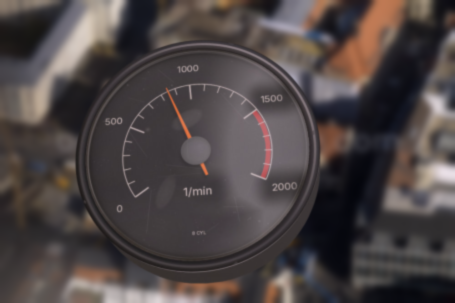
rpm 850
